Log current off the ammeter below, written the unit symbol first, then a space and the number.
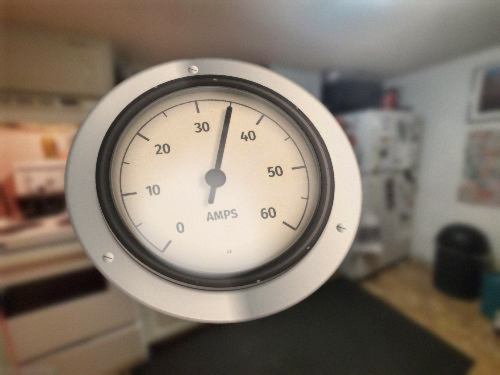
A 35
